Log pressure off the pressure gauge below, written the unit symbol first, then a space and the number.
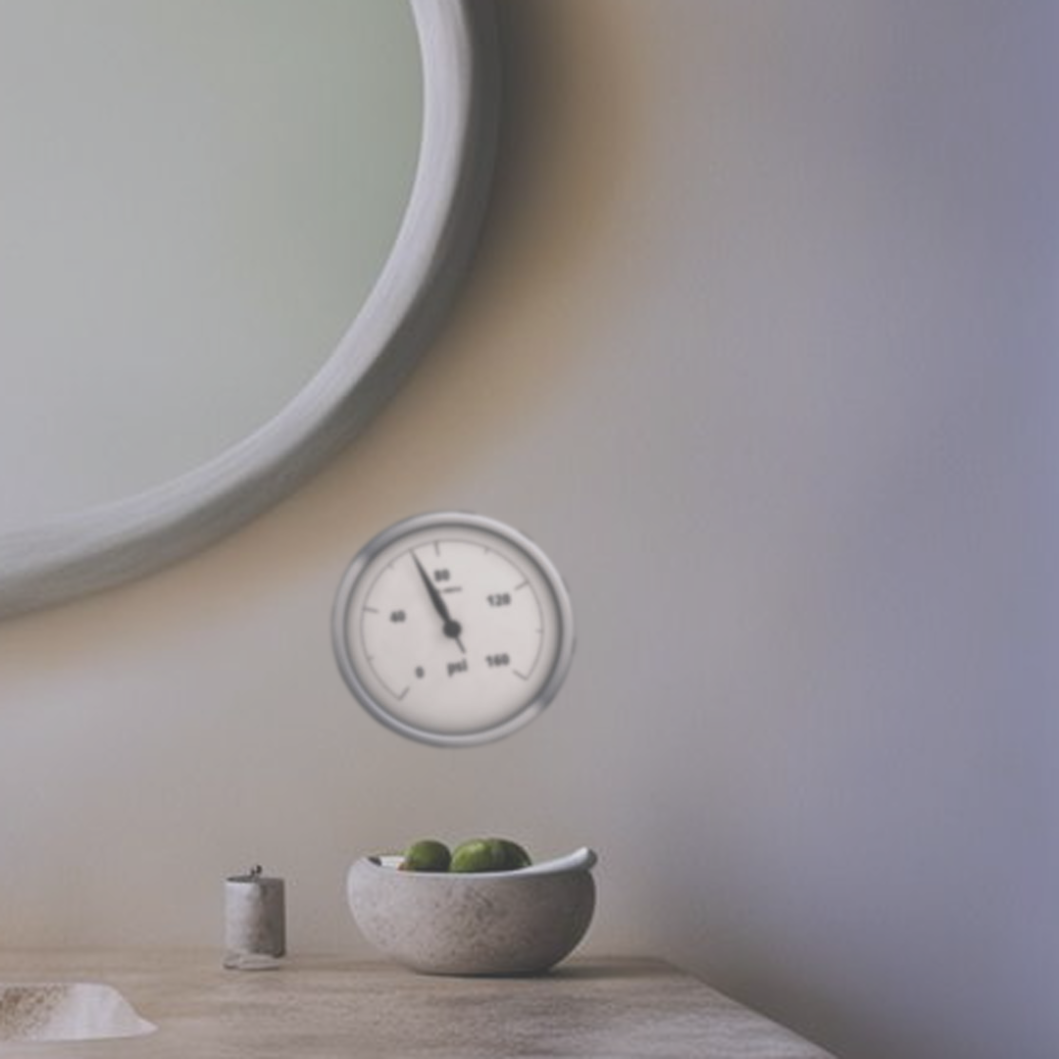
psi 70
